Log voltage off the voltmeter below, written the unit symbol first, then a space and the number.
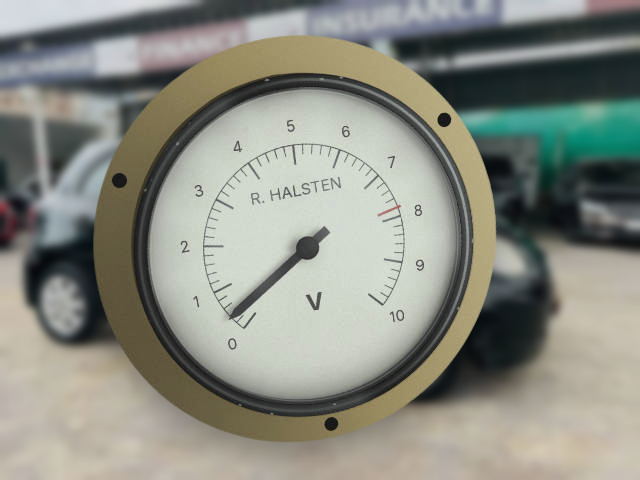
V 0.4
